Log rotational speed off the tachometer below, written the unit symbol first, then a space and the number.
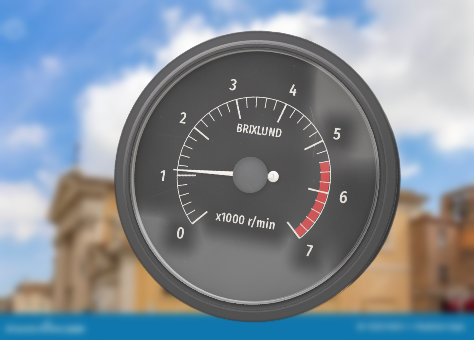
rpm 1100
